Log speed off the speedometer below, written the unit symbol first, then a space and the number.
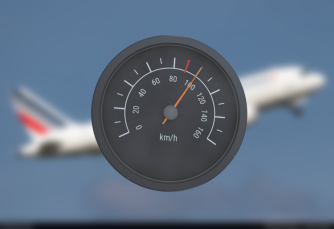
km/h 100
